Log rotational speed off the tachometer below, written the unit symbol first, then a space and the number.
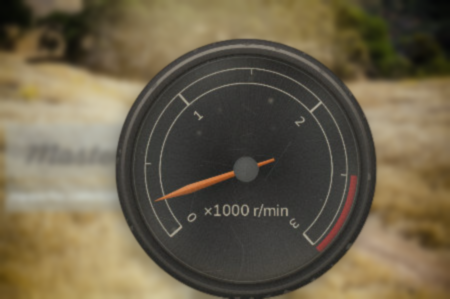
rpm 250
